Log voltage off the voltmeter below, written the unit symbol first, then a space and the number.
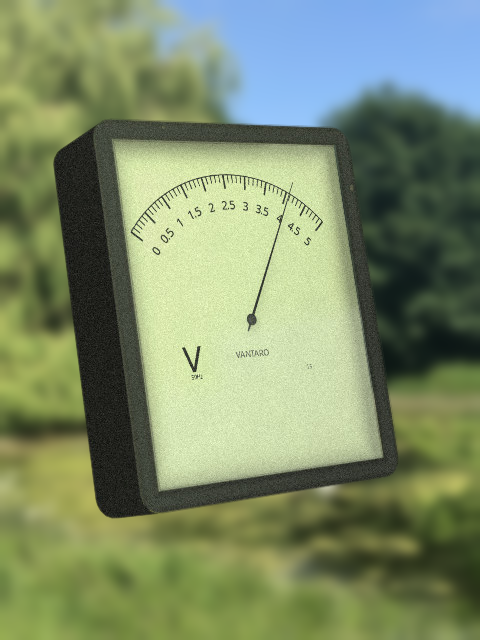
V 4
